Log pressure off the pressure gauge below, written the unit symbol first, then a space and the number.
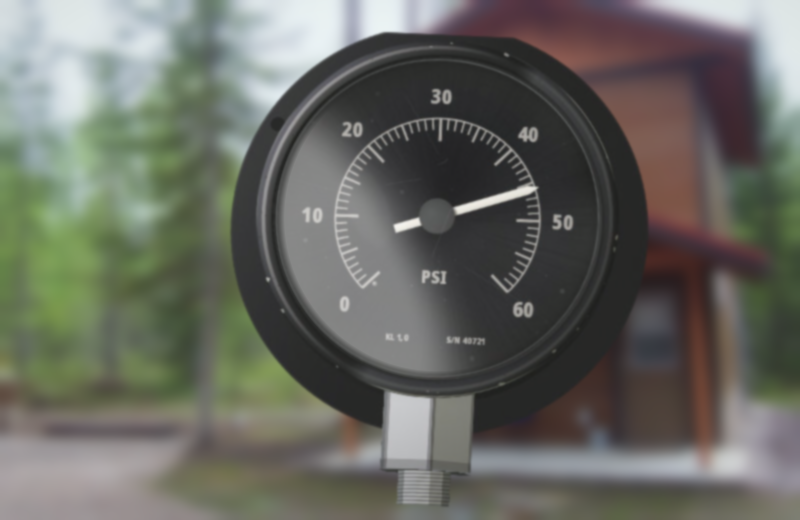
psi 46
